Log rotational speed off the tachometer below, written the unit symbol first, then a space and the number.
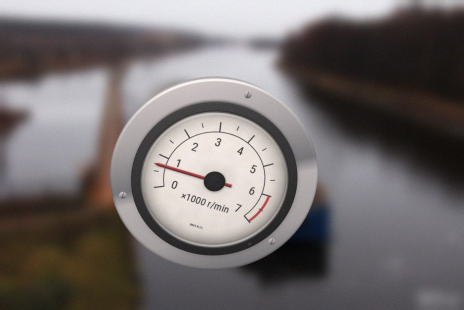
rpm 750
